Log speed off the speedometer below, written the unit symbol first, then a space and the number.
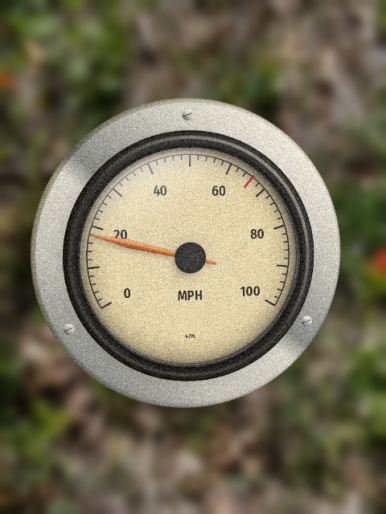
mph 18
